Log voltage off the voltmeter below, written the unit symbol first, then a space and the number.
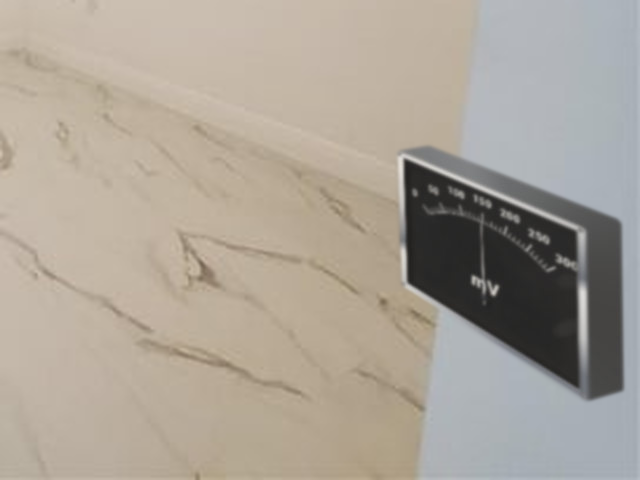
mV 150
